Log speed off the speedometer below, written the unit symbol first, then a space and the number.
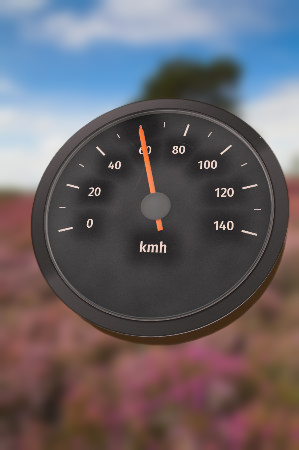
km/h 60
